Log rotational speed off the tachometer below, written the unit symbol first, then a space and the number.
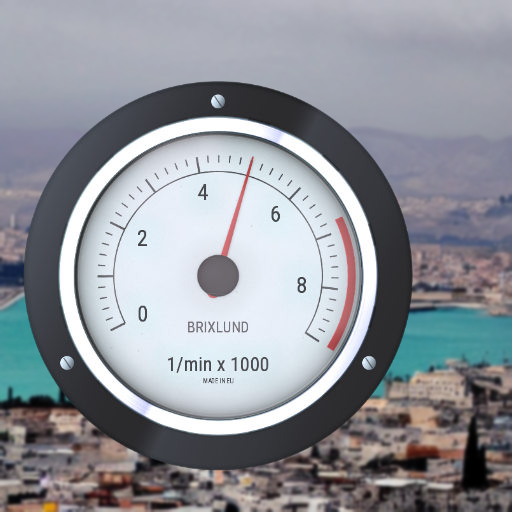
rpm 5000
